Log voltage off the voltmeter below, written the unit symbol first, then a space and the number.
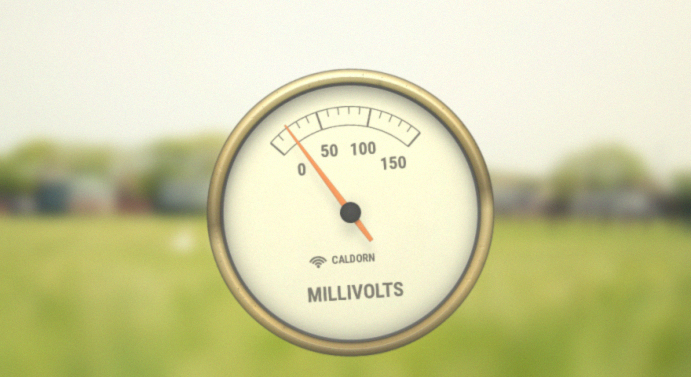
mV 20
